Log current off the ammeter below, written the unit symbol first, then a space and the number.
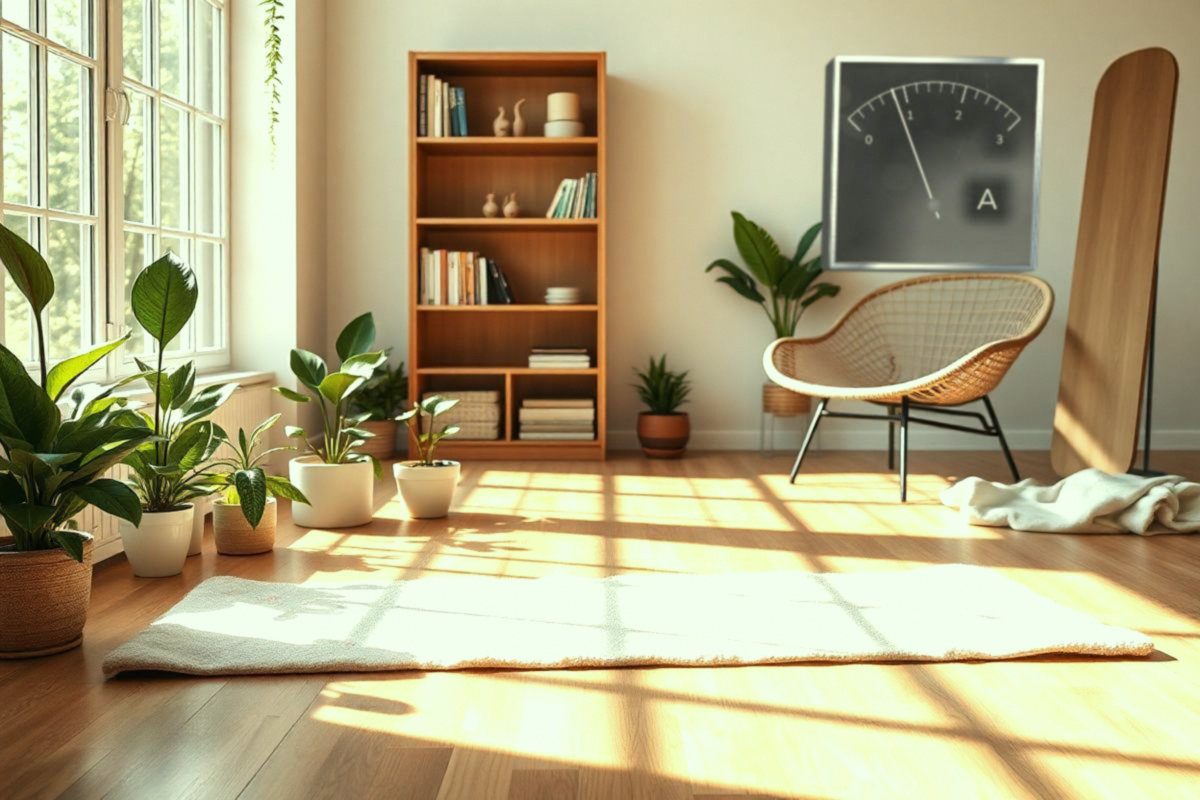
A 0.8
